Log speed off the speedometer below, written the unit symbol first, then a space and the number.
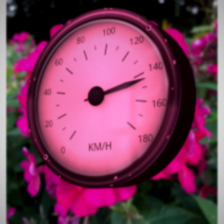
km/h 145
